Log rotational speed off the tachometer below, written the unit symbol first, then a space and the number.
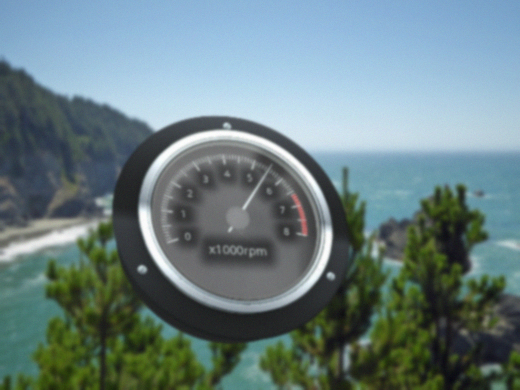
rpm 5500
